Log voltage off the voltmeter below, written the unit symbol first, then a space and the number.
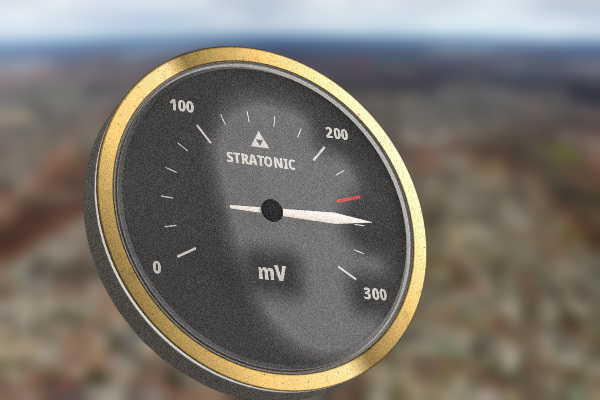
mV 260
